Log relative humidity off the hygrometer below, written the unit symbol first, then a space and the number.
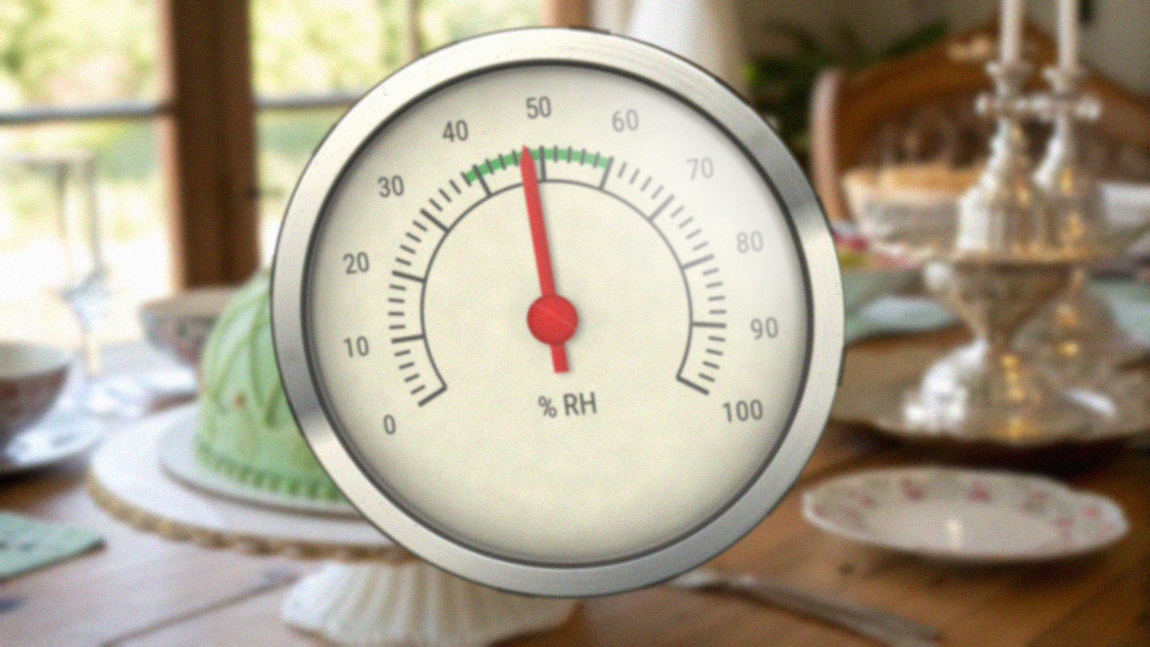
% 48
